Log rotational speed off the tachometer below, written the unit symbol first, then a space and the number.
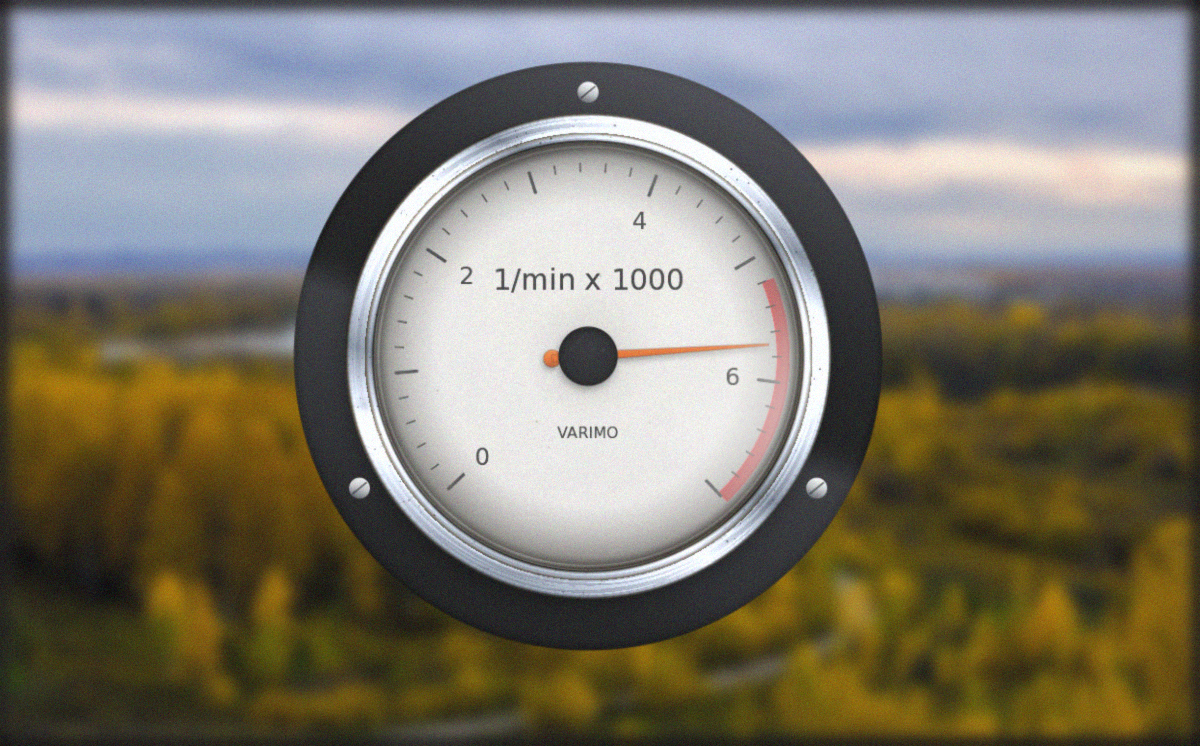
rpm 5700
